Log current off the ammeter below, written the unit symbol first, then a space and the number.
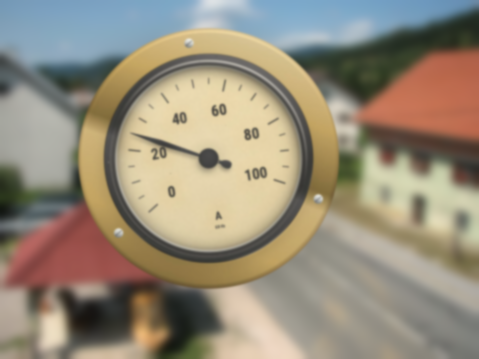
A 25
